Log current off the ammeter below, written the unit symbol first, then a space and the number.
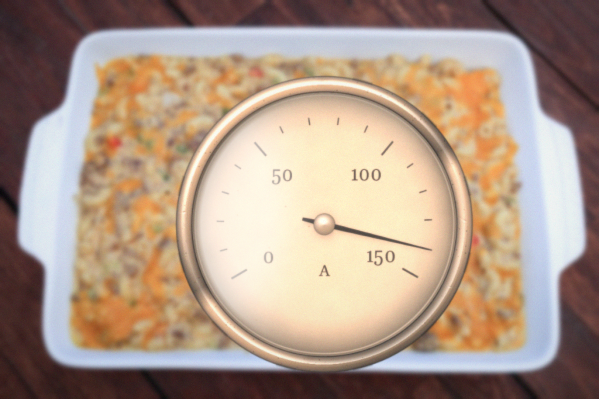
A 140
